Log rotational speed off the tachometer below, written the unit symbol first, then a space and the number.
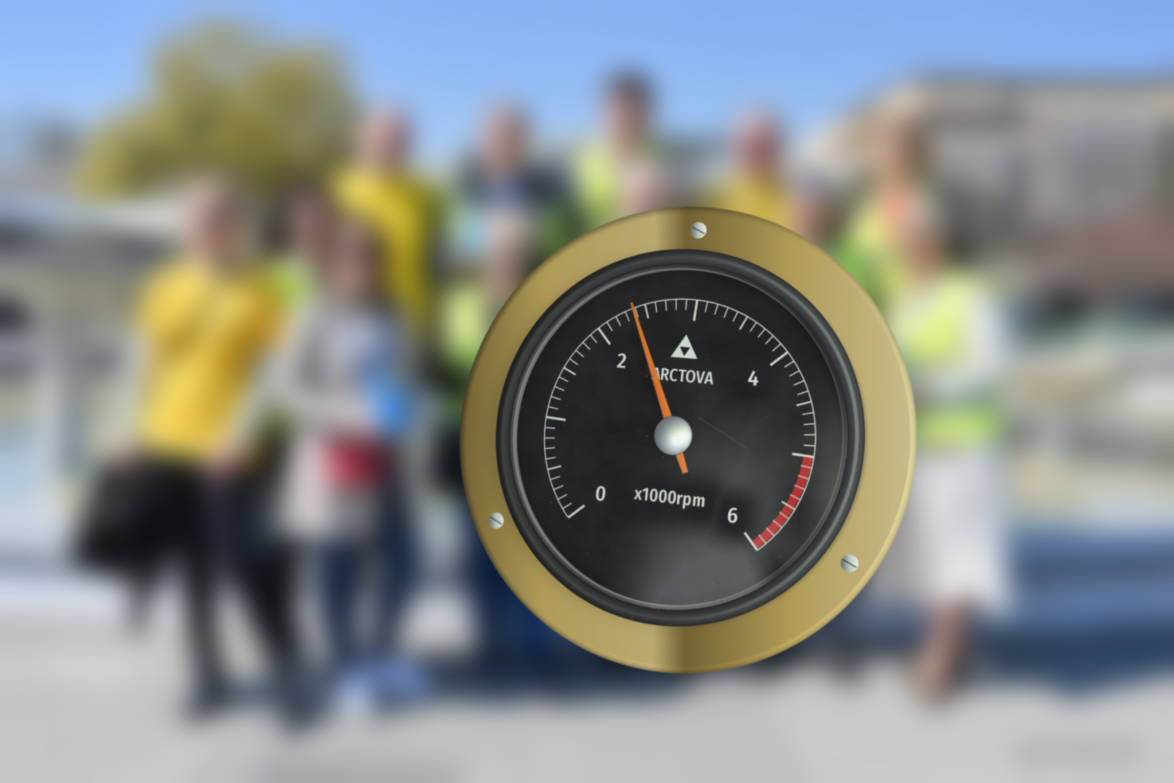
rpm 2400
